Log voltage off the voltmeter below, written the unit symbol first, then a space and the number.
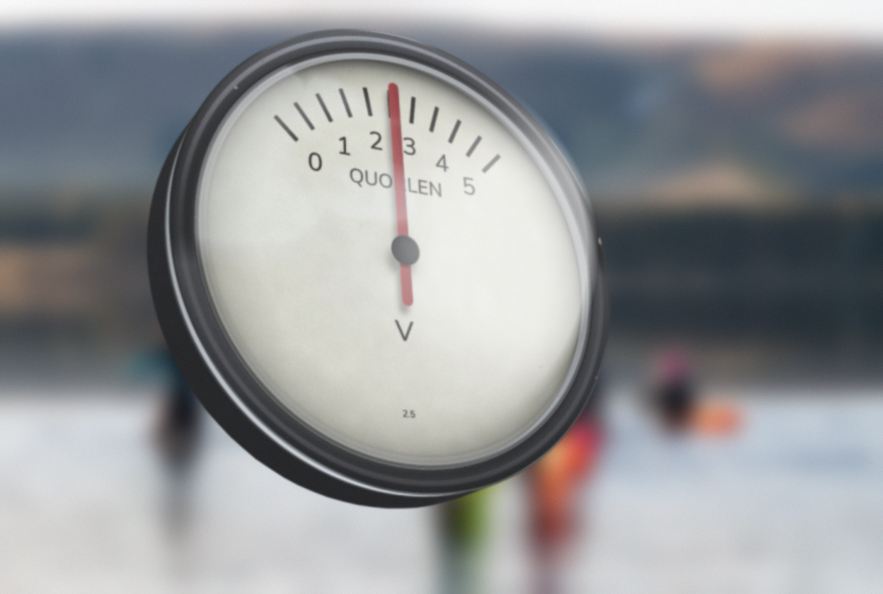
V 2.5
